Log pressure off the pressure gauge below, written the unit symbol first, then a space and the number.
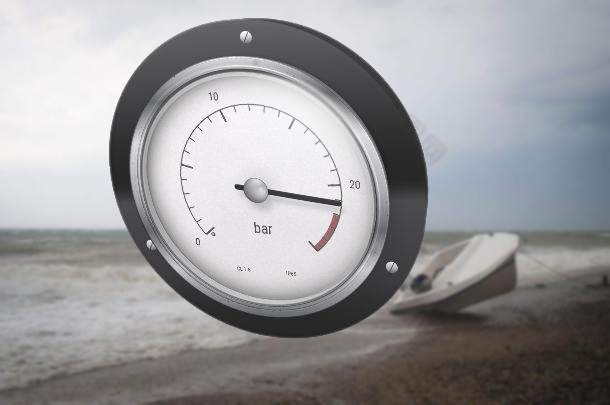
bar 21
